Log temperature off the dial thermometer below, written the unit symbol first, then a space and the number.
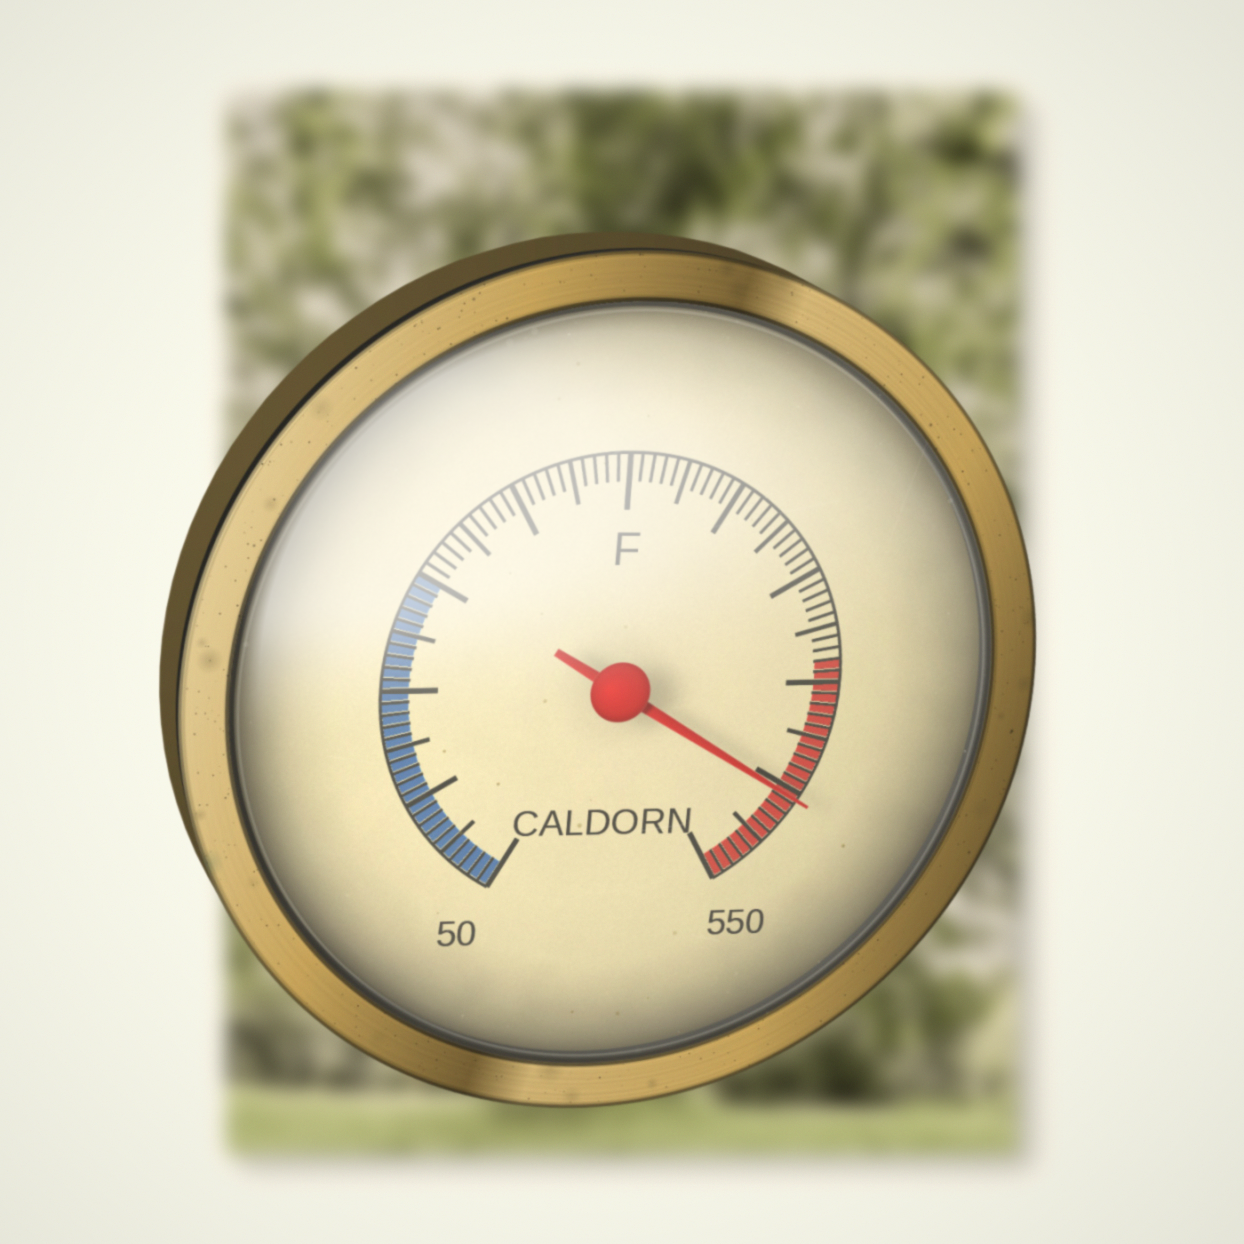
°F 502.5
